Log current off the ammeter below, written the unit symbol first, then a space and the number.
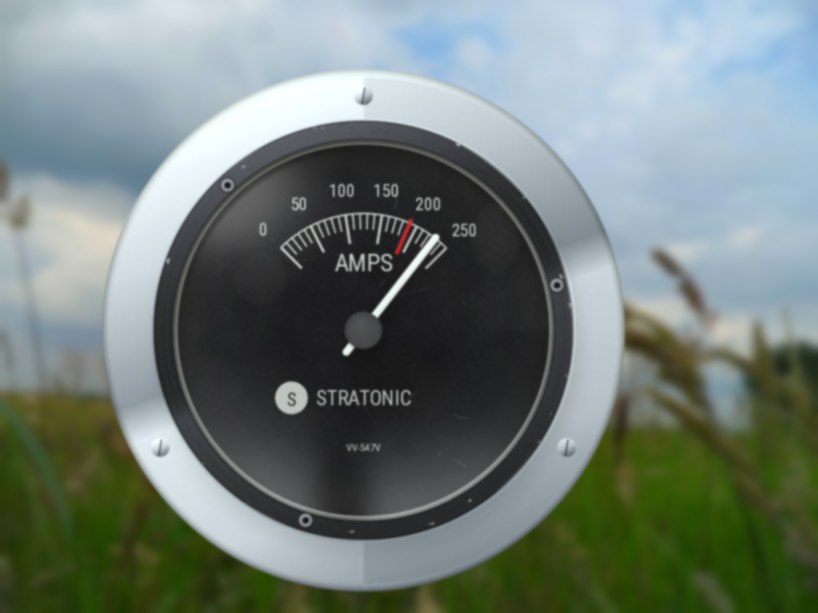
A 230
